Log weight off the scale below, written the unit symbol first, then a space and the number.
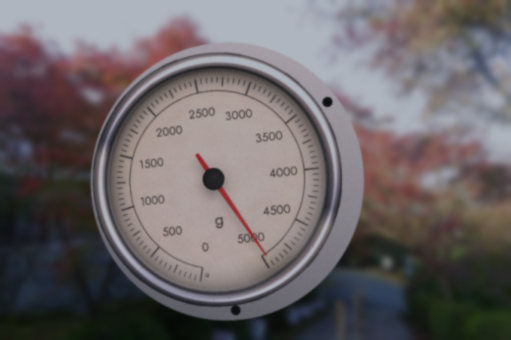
g 4950
